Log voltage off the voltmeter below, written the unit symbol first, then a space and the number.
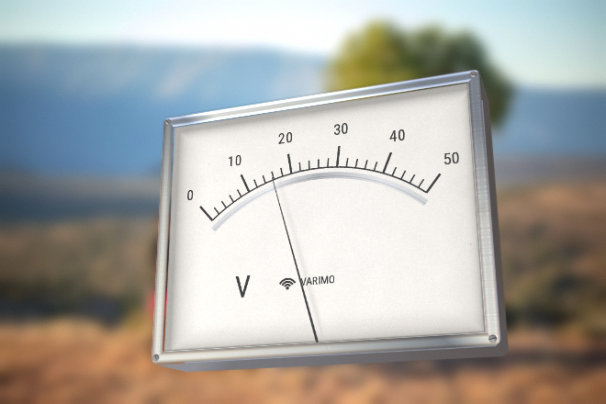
V 16
